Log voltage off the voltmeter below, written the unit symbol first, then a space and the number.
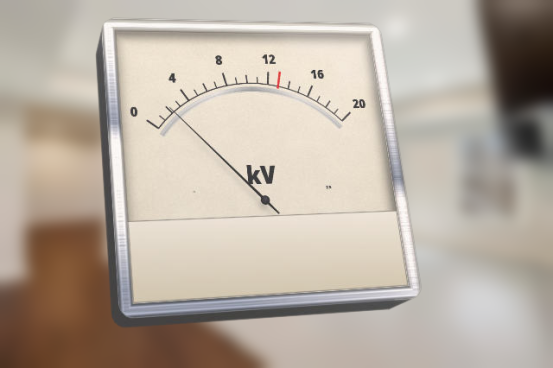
kV 2
